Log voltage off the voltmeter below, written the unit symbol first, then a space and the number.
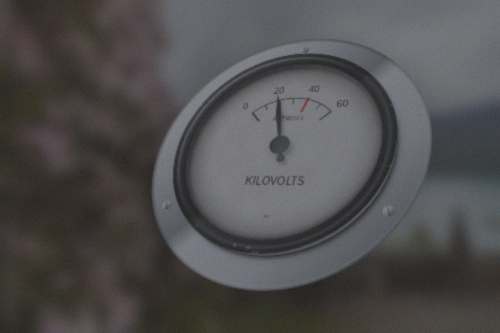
kV 20
